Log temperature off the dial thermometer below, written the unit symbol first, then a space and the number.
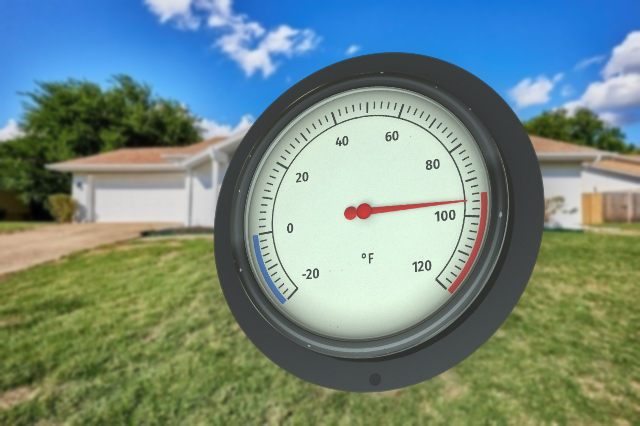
°F 96
